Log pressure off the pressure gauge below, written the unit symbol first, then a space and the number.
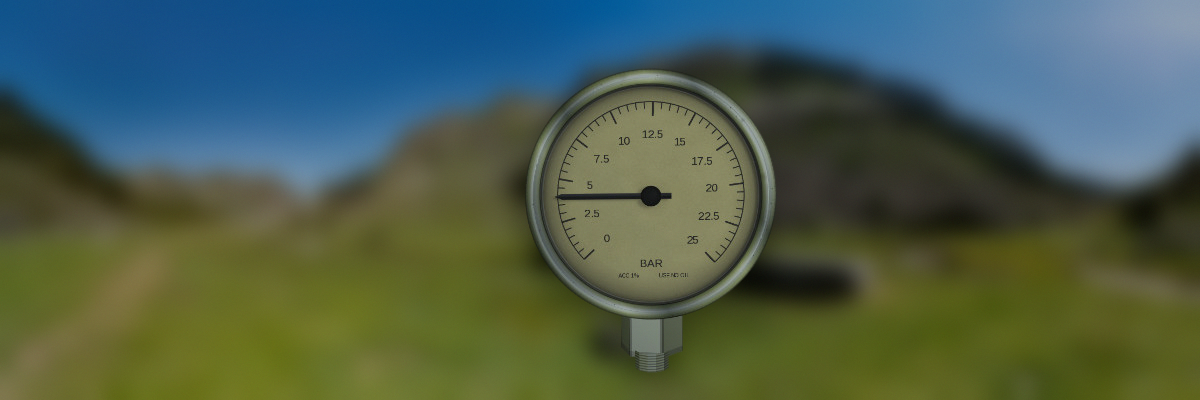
bar 4
